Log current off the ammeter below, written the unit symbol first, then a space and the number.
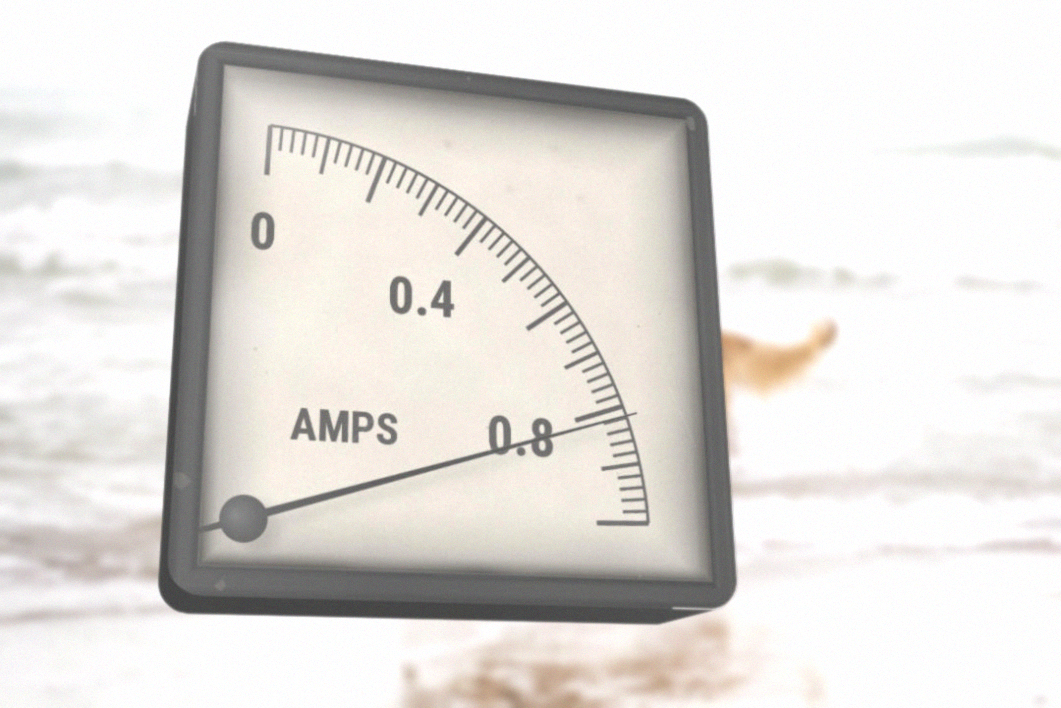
A 0.82
